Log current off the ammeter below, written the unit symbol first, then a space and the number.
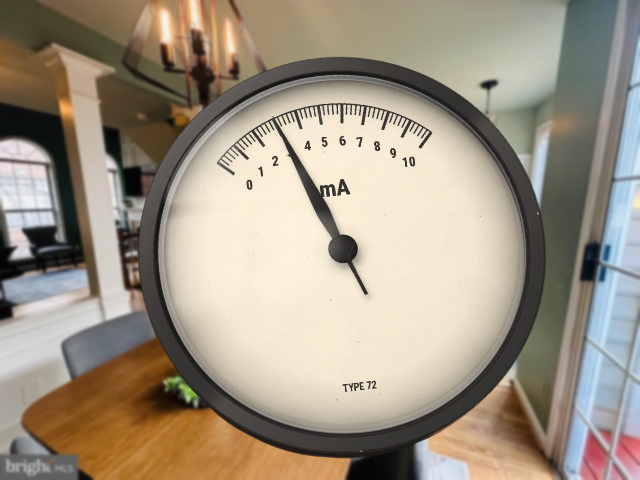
mA 3
